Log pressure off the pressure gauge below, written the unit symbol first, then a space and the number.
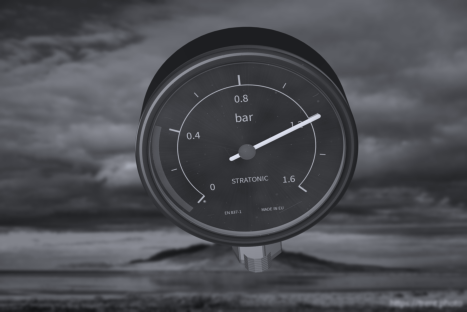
bar 1.2
